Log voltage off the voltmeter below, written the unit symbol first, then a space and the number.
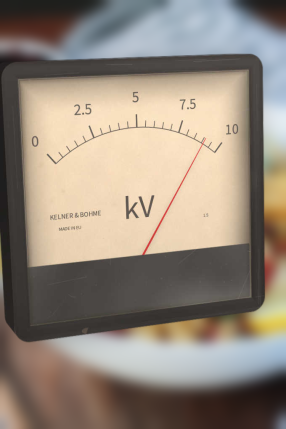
kV 9
